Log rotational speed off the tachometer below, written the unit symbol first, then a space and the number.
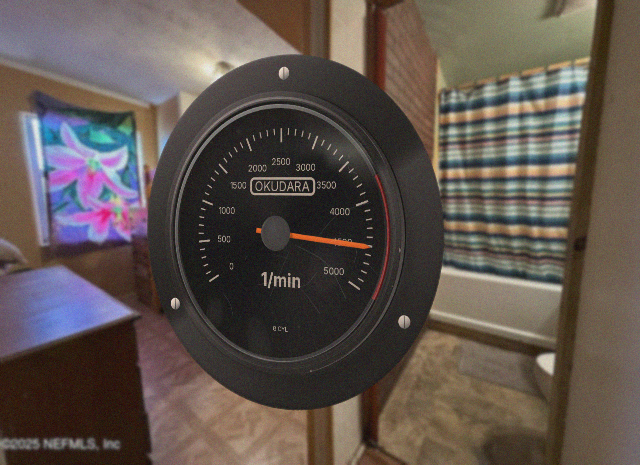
rpm 4500
